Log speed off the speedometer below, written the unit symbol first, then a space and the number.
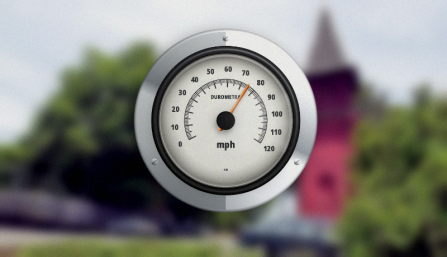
mph 75
